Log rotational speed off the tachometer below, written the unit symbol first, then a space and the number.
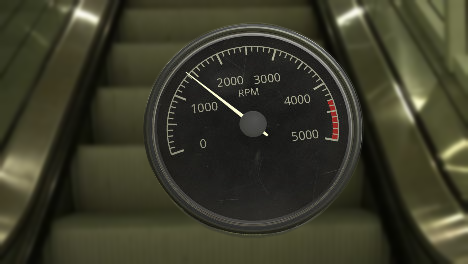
rpm 1400
